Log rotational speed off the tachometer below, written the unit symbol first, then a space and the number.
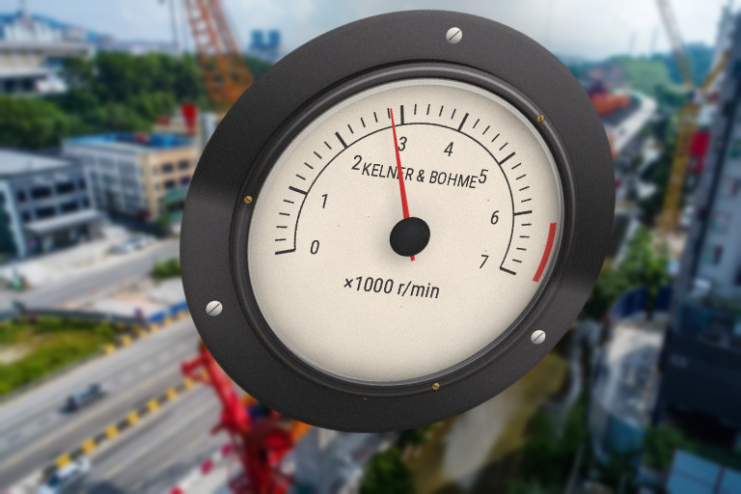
rpm 2800
